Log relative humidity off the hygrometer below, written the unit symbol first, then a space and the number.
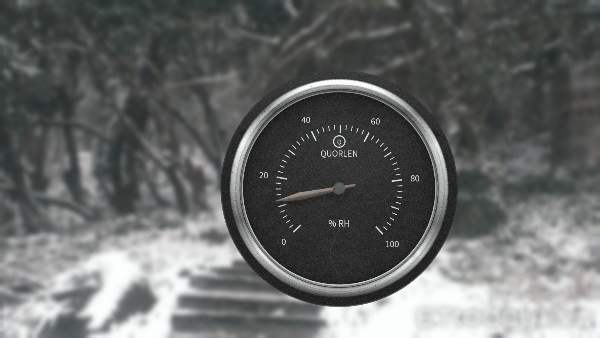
% 12
